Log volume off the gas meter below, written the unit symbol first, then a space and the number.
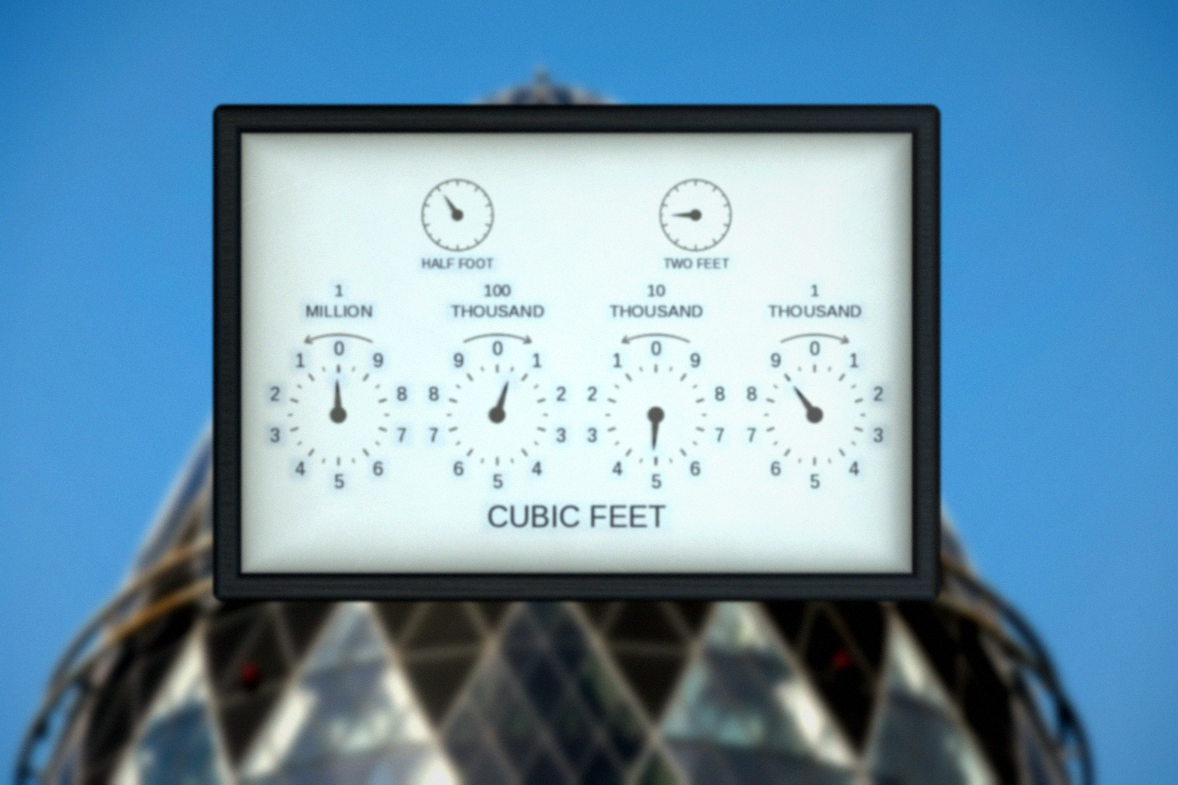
ft³ 4900
